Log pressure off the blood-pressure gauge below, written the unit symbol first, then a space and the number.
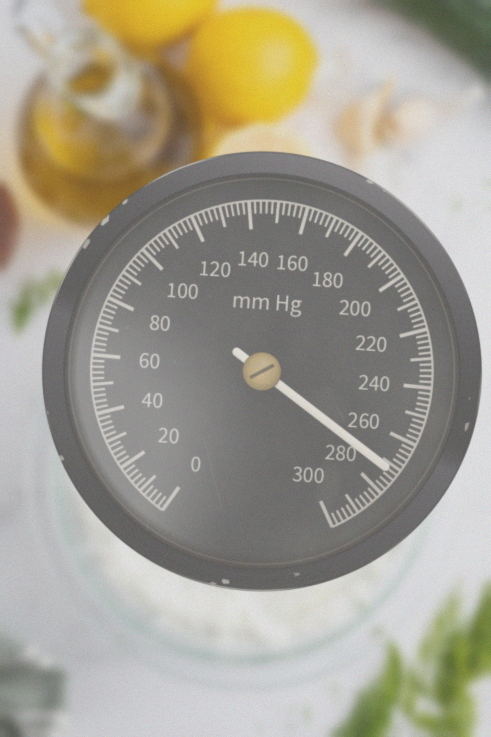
mmHg 272
